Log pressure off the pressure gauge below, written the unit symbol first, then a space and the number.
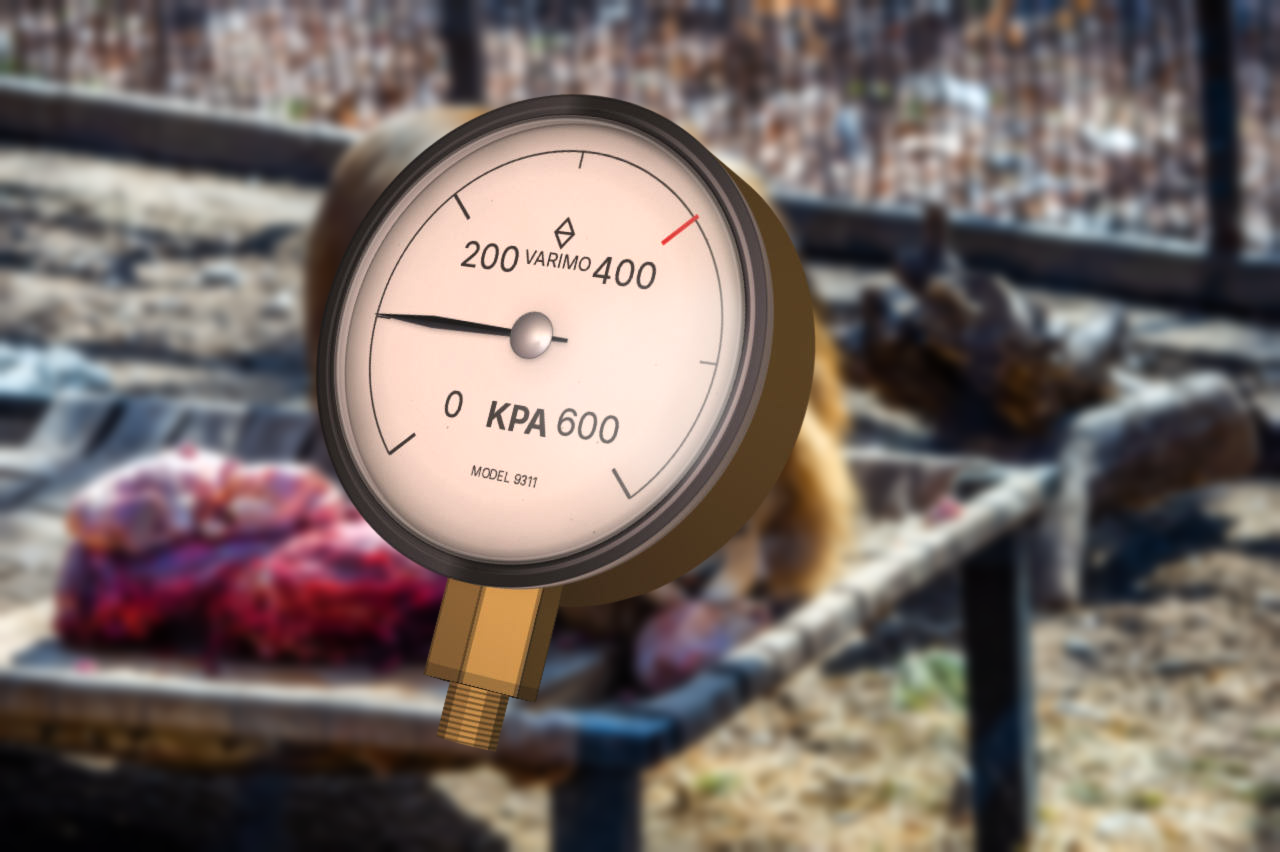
kPa 100
